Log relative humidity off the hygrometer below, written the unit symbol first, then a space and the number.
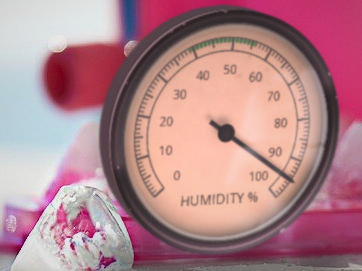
% 95
